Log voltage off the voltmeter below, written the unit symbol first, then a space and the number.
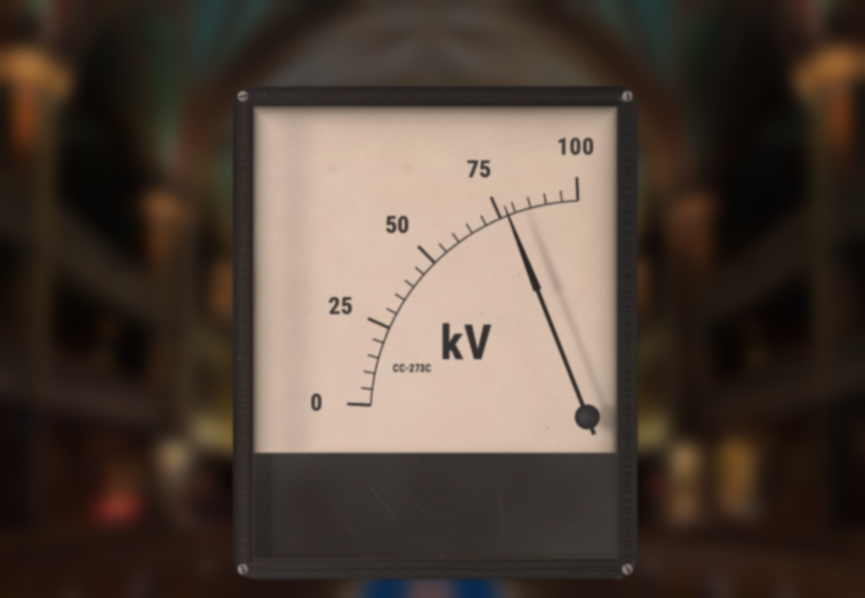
kV 77.5
